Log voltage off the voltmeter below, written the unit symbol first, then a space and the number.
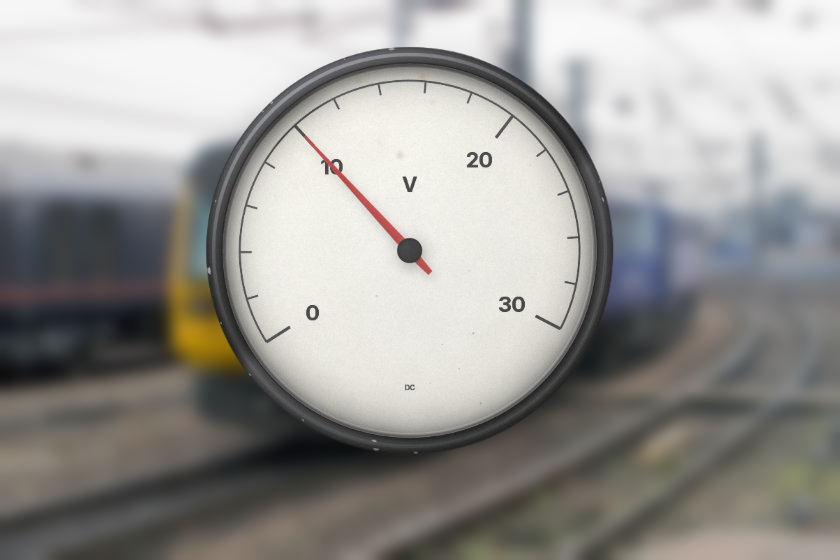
V 10
